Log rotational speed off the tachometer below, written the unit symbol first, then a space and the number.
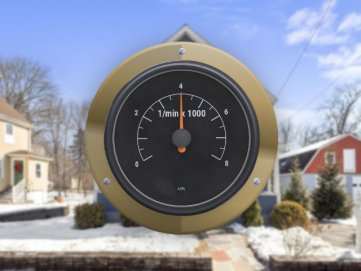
rpm 4000
